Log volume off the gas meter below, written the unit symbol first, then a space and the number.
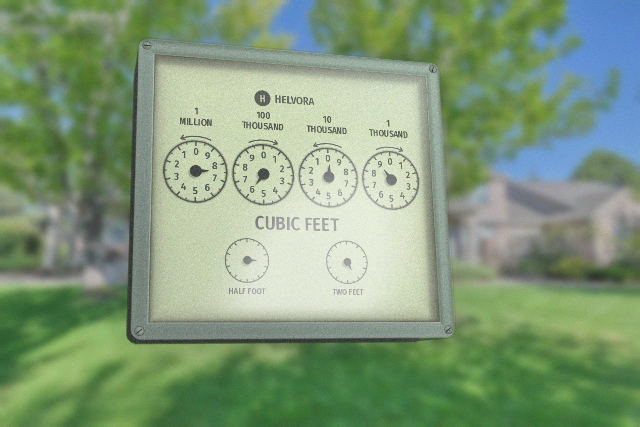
ft³ 759900
